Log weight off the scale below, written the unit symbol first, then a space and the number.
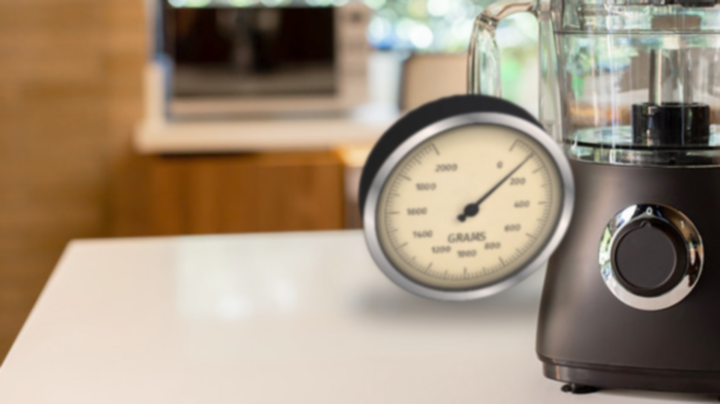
g 100
